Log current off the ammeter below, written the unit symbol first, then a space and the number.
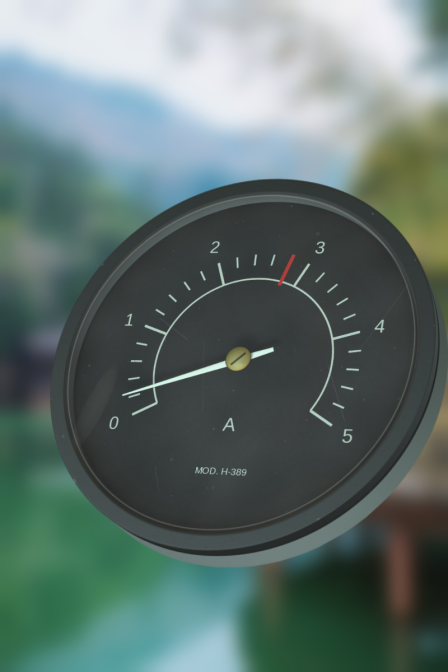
A 0.2
